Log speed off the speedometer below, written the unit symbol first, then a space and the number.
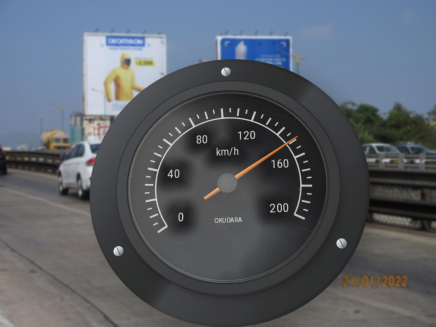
km/h 150
